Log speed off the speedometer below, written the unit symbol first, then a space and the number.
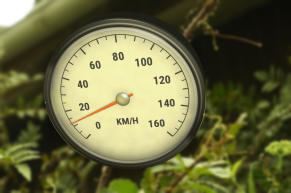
km/h 12.5
